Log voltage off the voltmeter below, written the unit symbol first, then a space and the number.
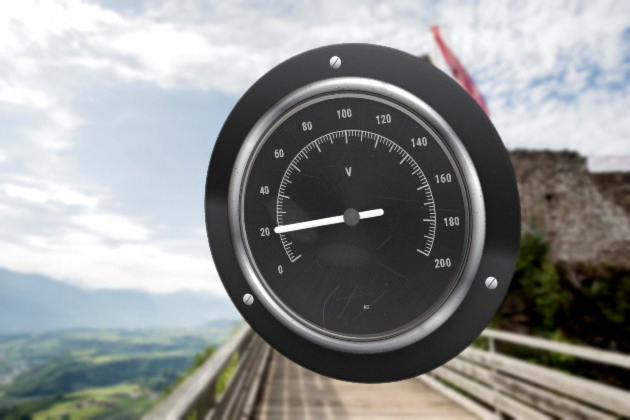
V 20
